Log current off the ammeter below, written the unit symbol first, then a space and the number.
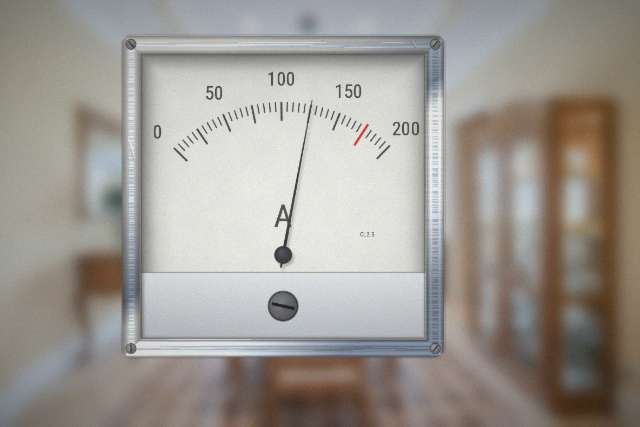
A 125
